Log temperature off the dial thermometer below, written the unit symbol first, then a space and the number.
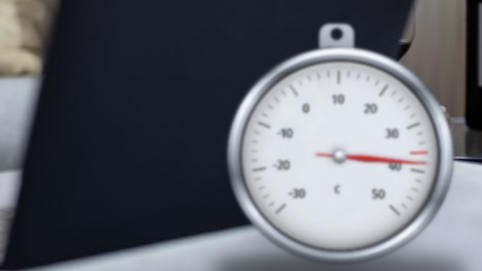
°C 38
